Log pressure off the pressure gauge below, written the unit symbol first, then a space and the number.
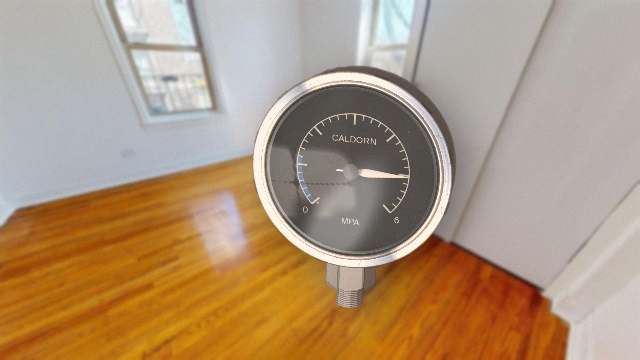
MPa 5
